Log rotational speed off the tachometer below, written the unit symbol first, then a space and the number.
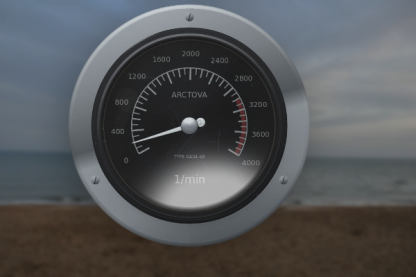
rpm 200
